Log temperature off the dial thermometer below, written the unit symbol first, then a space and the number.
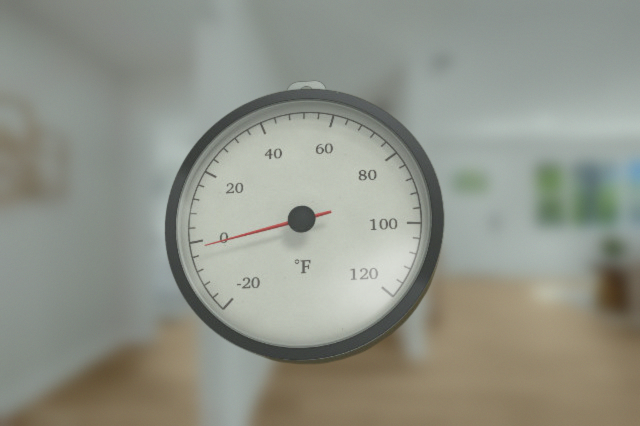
°F -2
